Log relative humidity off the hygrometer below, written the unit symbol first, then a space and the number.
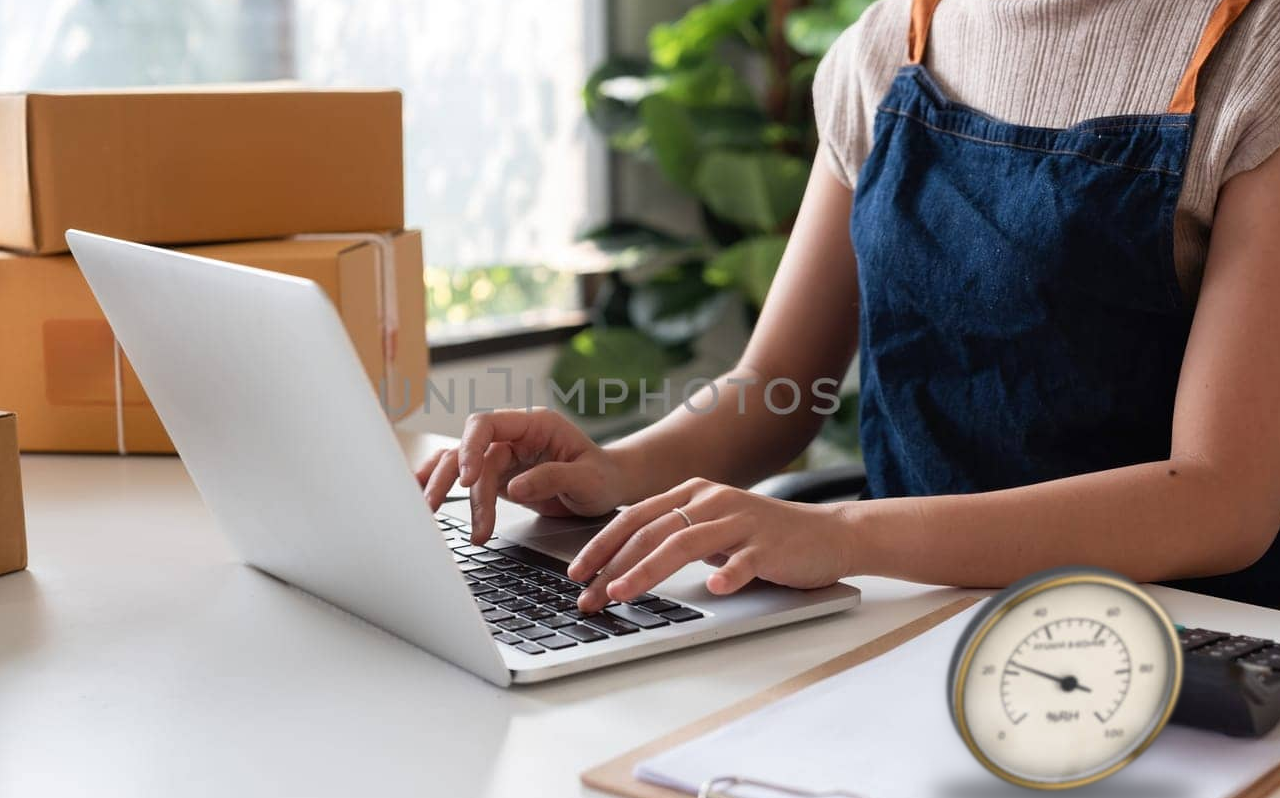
% 24
